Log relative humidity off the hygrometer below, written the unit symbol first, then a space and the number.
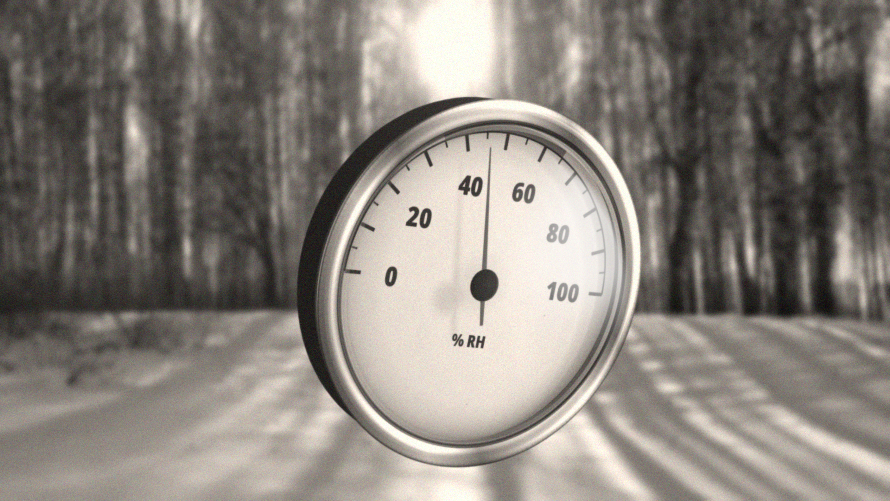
% 45
